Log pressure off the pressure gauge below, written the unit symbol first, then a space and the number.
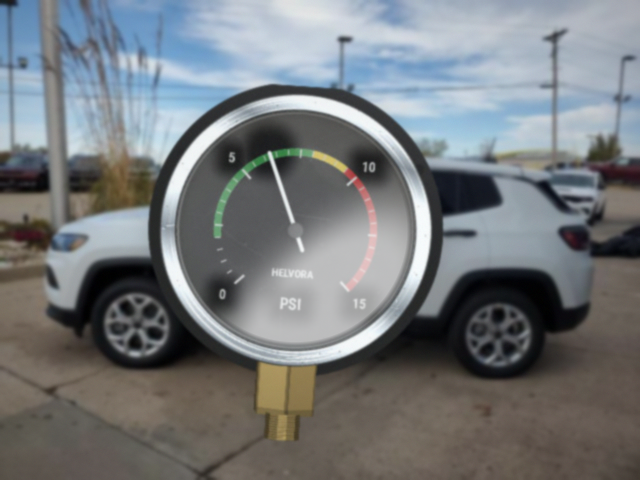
psi 6.25
